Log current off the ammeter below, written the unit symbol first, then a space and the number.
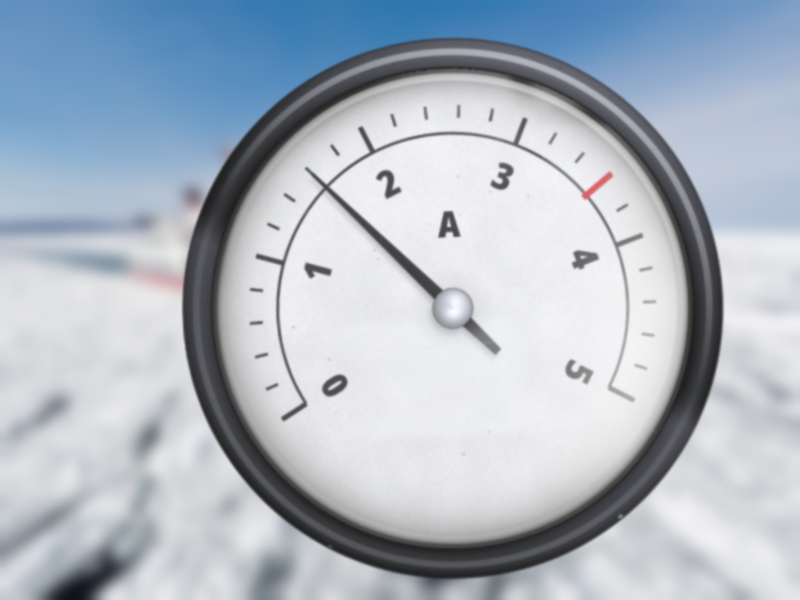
A 1.6
